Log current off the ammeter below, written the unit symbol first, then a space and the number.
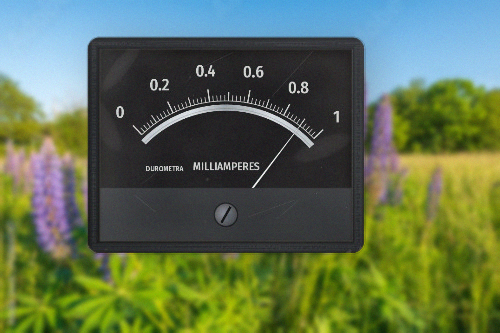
mA 0.9
